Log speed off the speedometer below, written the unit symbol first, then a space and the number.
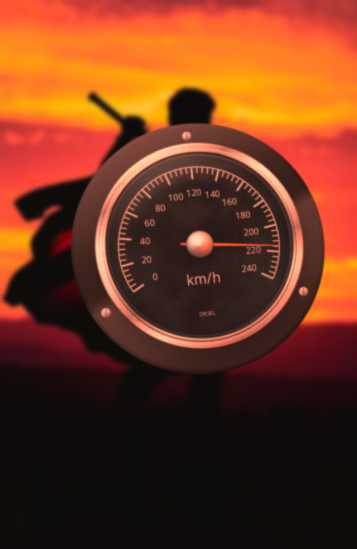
km/h 216
